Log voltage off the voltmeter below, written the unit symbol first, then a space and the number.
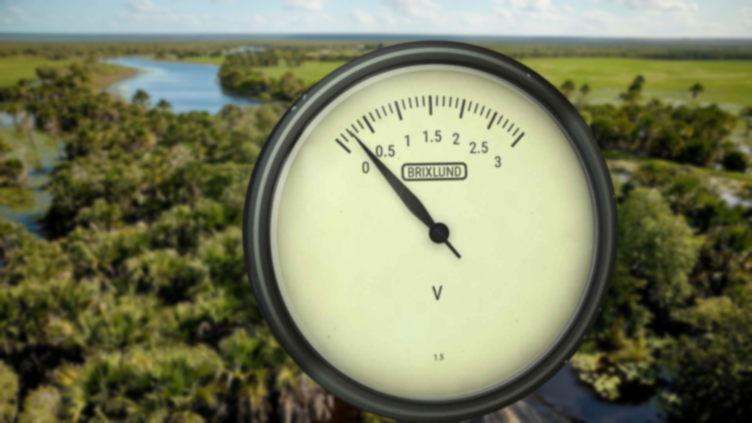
V 0.2
